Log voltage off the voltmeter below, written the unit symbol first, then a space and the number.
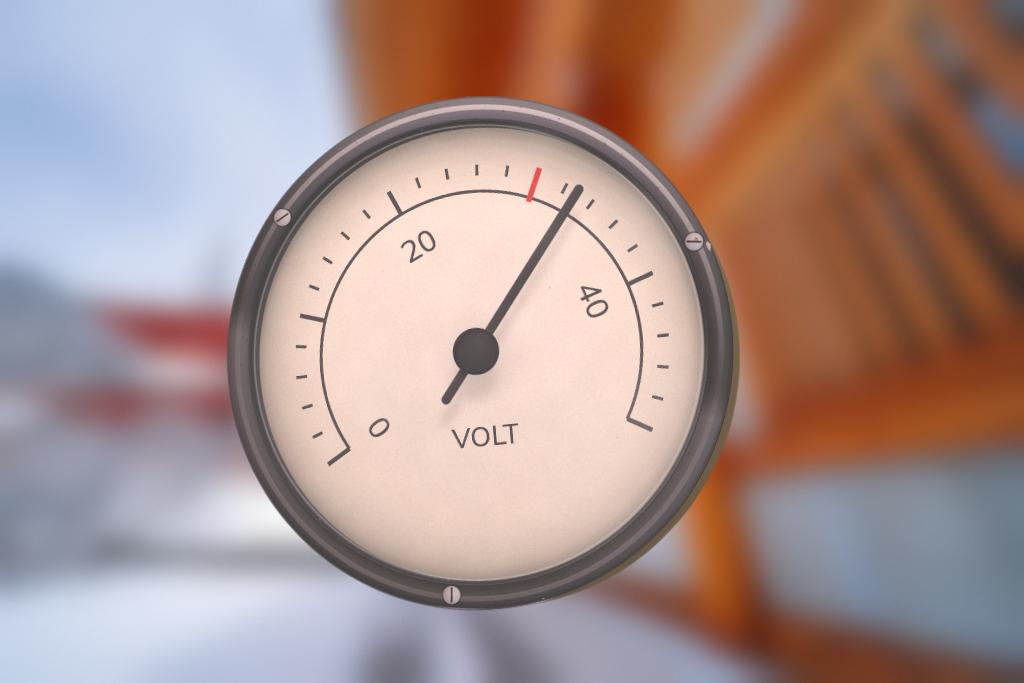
V 33
